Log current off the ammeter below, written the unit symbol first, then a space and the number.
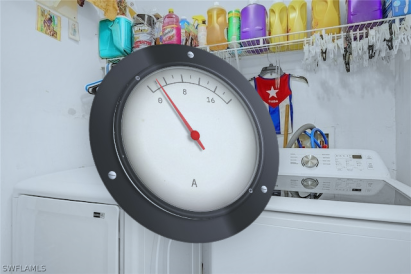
A 2
